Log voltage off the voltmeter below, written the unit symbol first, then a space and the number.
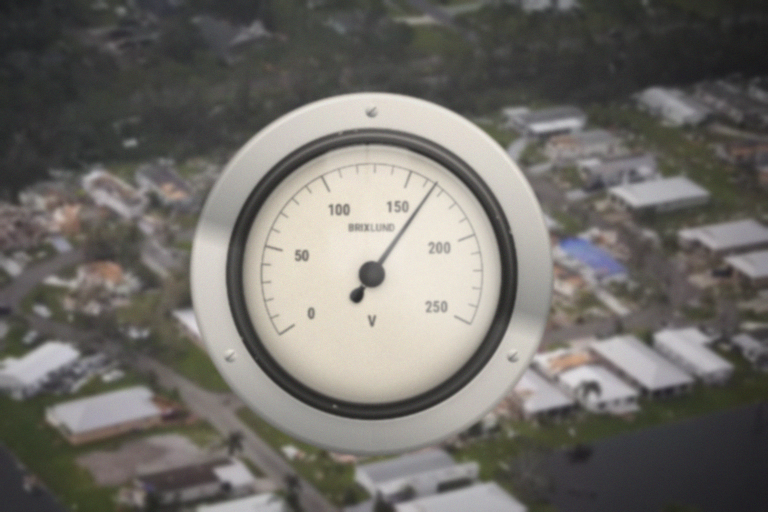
V 165
